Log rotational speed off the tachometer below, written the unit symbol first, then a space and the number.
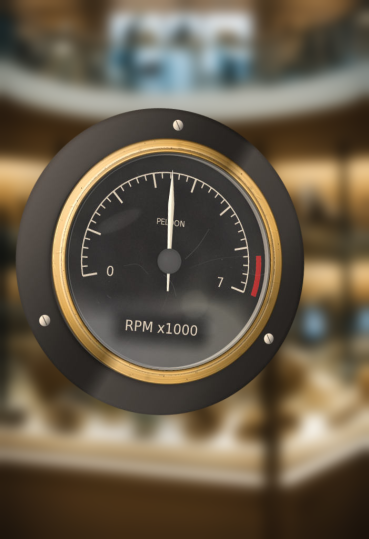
rpm 3400
